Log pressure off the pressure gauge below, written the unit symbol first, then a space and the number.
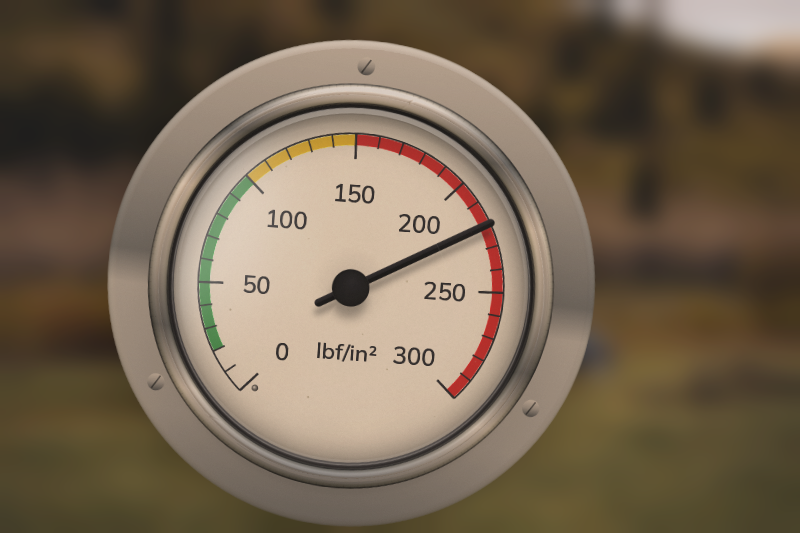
psi 220
